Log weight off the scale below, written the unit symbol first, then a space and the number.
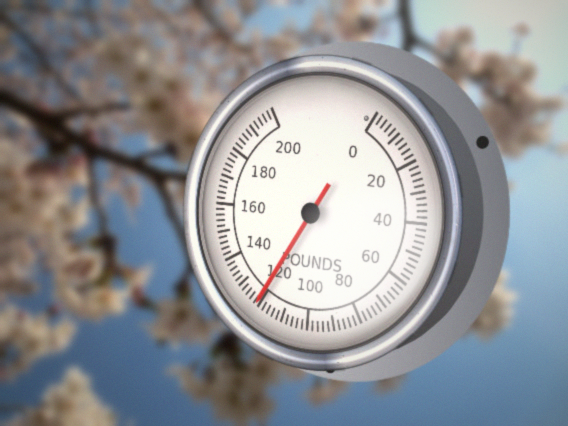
lb 120
